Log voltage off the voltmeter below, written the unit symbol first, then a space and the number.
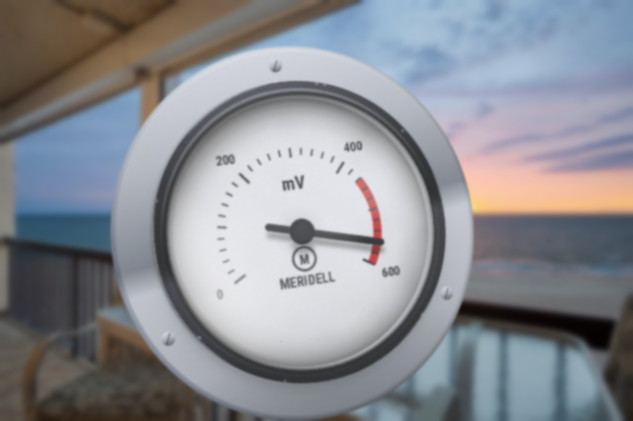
mV 560
